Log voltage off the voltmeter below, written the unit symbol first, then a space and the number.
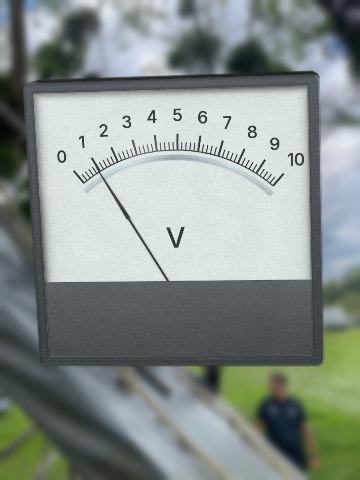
V 1
